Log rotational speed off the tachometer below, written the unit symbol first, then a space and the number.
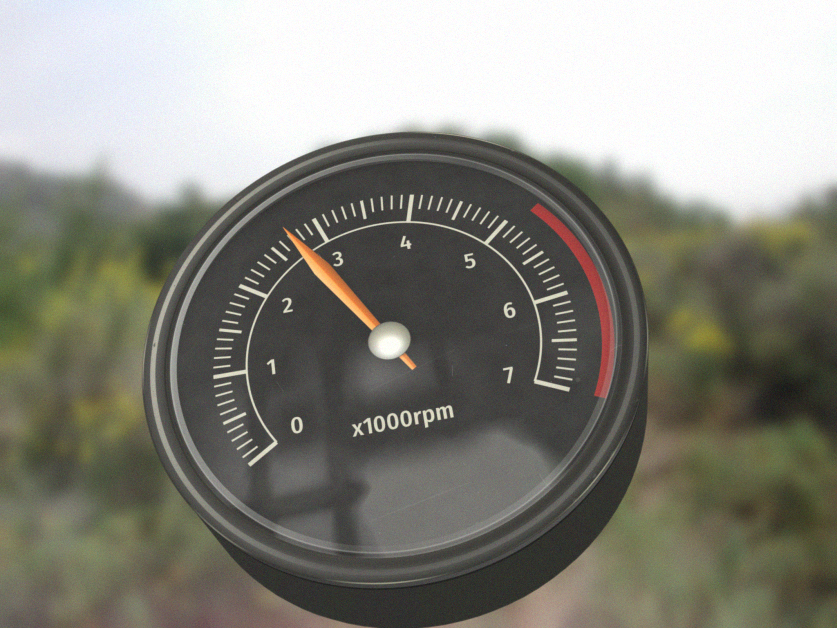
rpm 2700
